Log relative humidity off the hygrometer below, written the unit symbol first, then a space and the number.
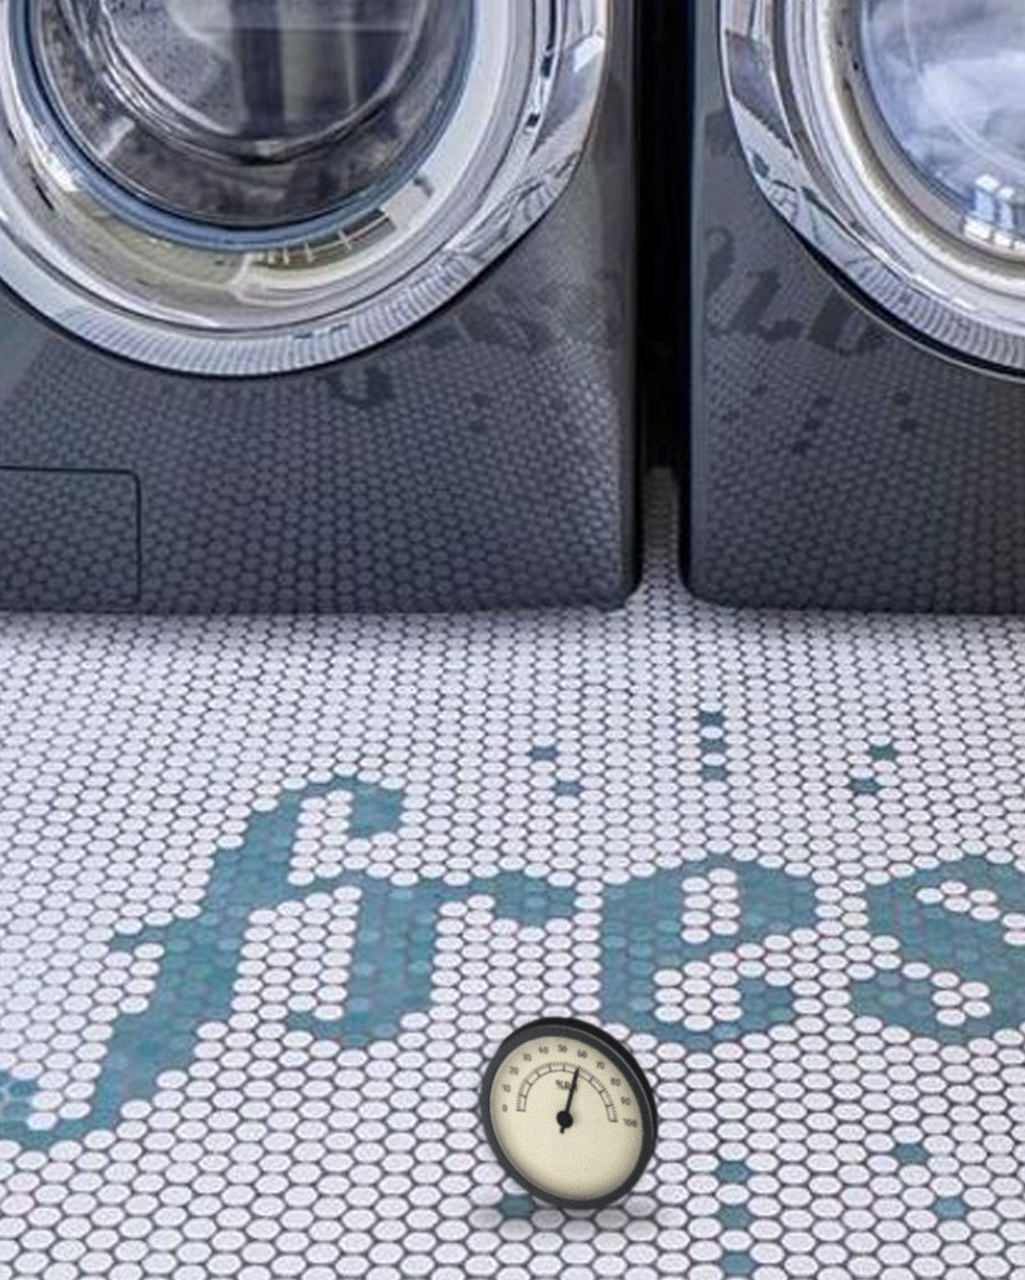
% 60
